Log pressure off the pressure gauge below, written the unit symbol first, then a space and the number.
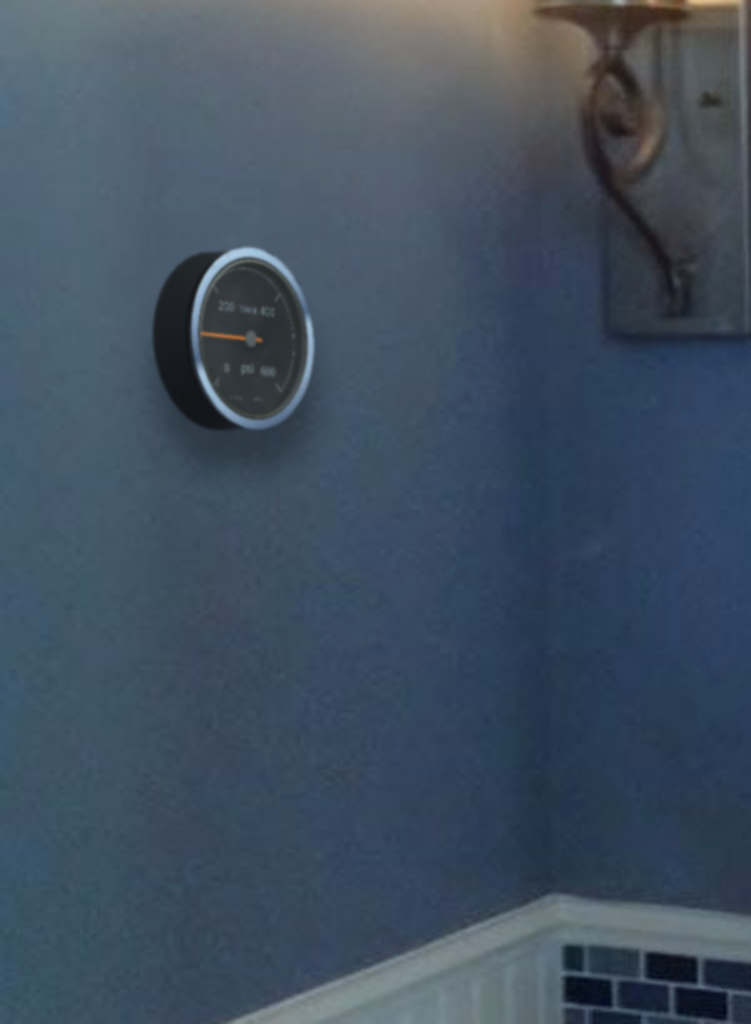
psi 100
